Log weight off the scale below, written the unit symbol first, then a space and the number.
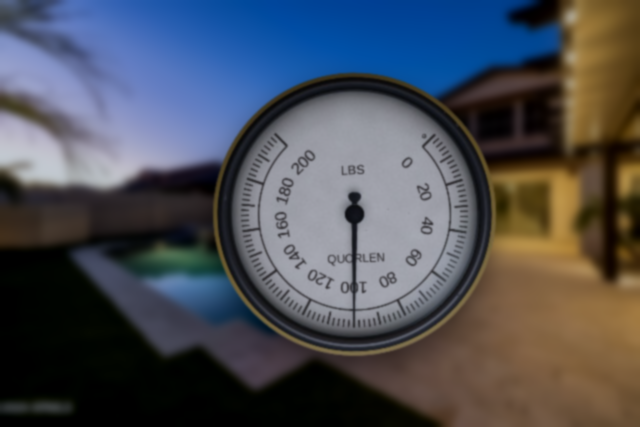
lb 100
